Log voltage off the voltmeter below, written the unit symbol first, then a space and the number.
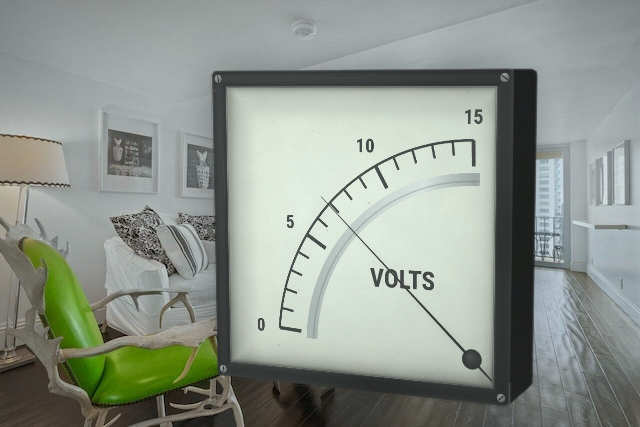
V 7
